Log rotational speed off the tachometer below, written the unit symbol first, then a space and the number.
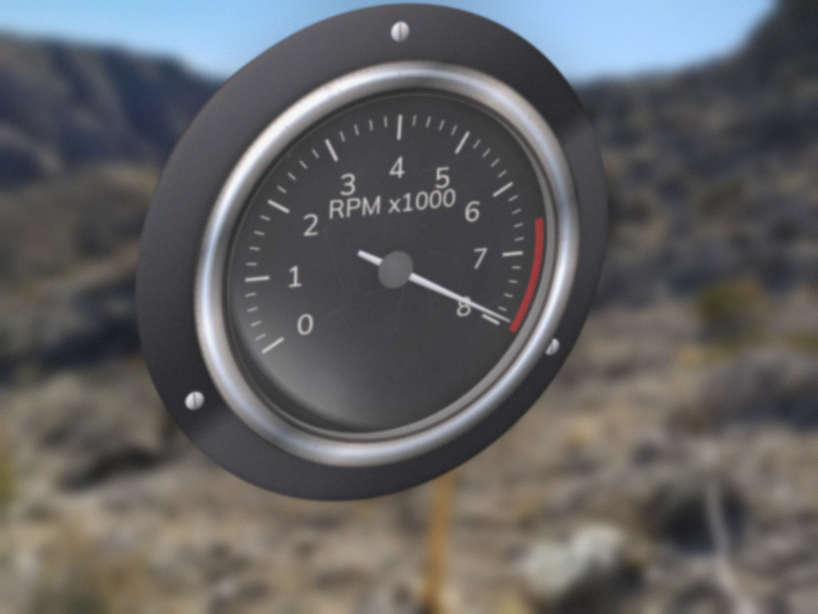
rpm 7900
